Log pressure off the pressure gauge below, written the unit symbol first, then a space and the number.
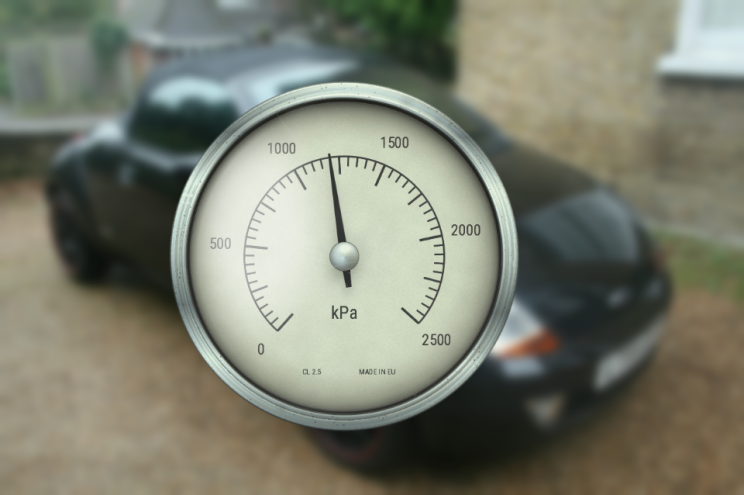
kPa 1200
